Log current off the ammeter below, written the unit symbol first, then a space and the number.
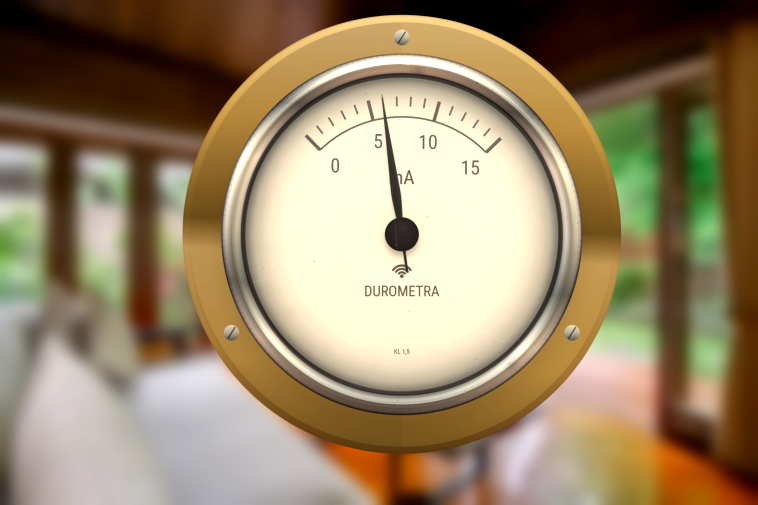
mA 6
